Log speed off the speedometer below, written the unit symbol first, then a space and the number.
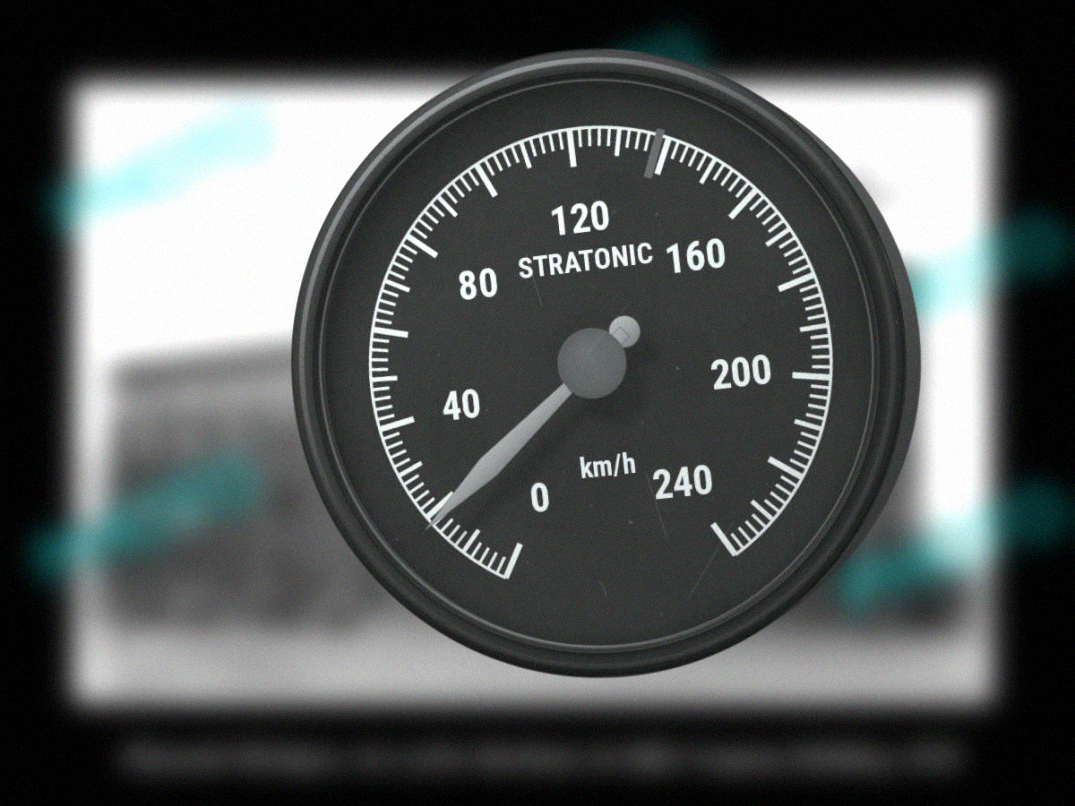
km/h 18
